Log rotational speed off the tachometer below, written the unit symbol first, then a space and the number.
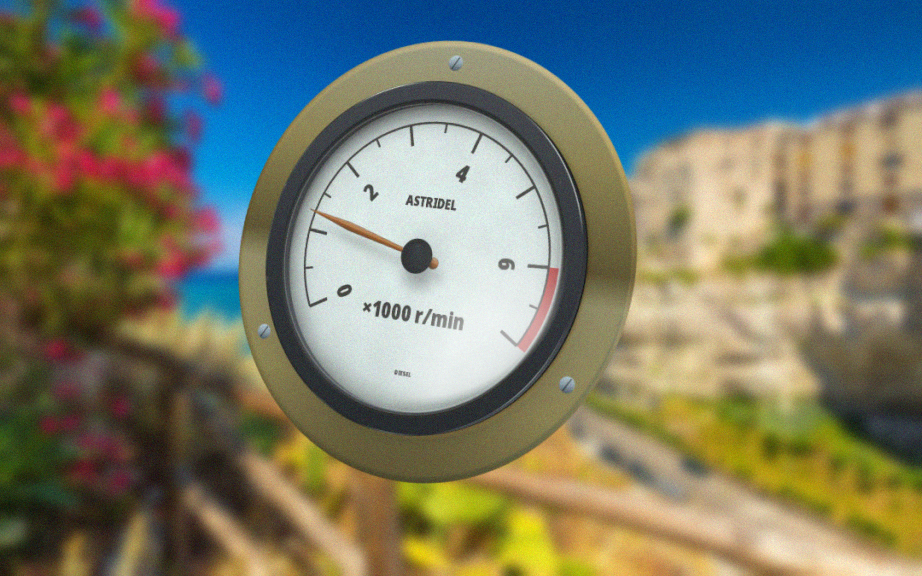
rpm 1250
